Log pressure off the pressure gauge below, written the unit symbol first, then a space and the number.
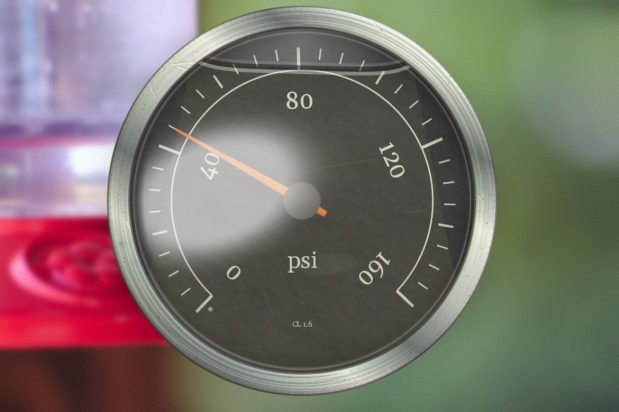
psi 45
